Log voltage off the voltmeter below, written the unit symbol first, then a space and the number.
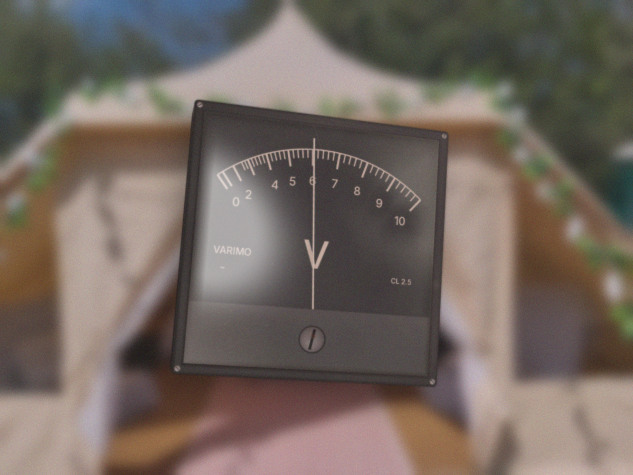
V 6
